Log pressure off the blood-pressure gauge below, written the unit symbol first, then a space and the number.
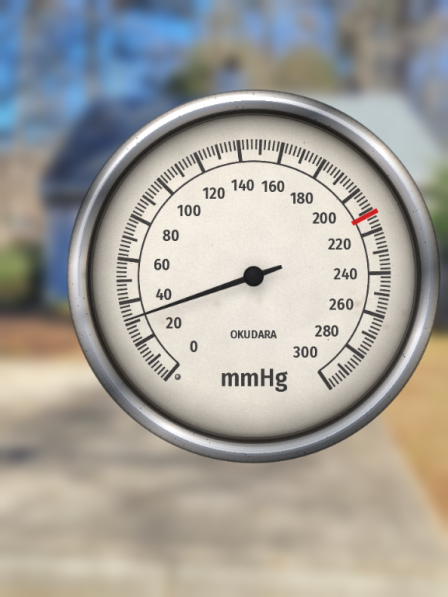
mmHg 32
